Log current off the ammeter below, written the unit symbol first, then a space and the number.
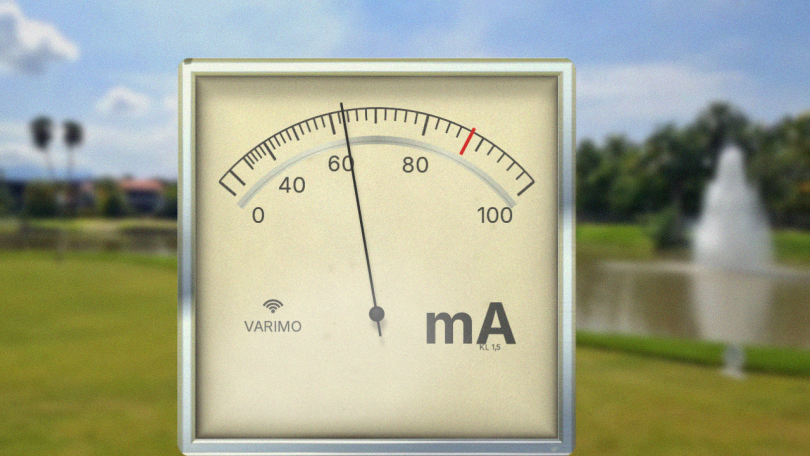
mA 63
